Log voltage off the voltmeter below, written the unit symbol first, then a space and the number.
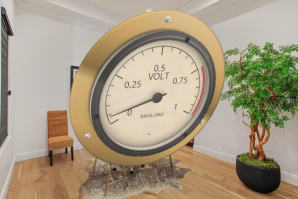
V 0.05
